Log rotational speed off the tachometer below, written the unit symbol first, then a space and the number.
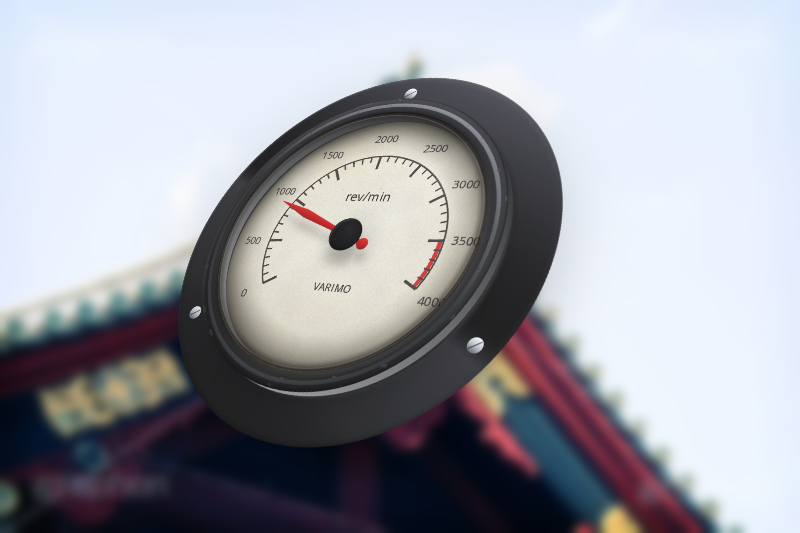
rpm 900
